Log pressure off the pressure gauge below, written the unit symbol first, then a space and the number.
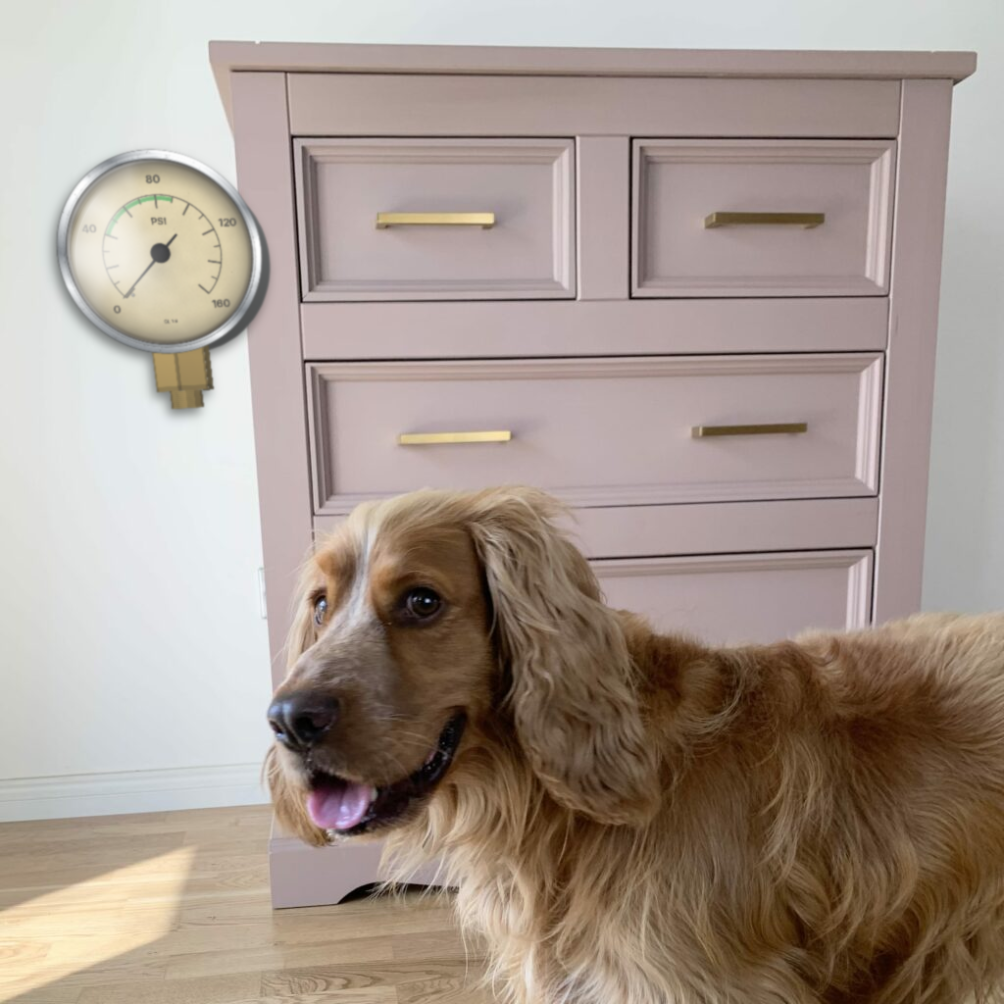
psi 0
